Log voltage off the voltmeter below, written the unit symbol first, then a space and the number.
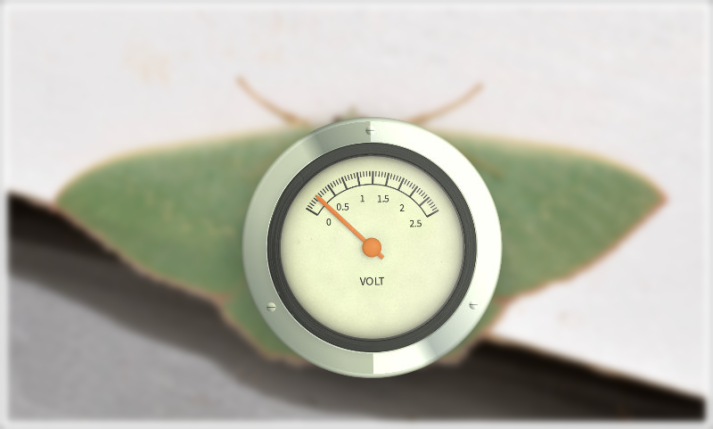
V 0.25
